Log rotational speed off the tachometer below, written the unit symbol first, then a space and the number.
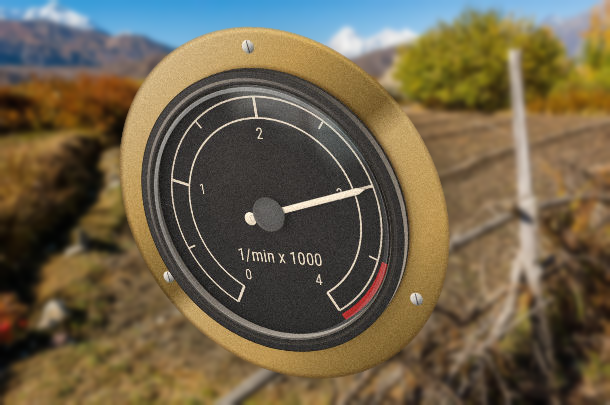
rpm 3000
